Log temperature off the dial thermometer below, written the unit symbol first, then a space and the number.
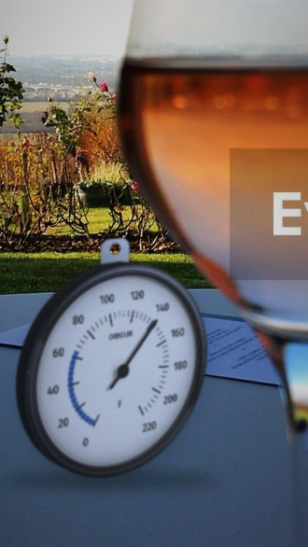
°F 140
